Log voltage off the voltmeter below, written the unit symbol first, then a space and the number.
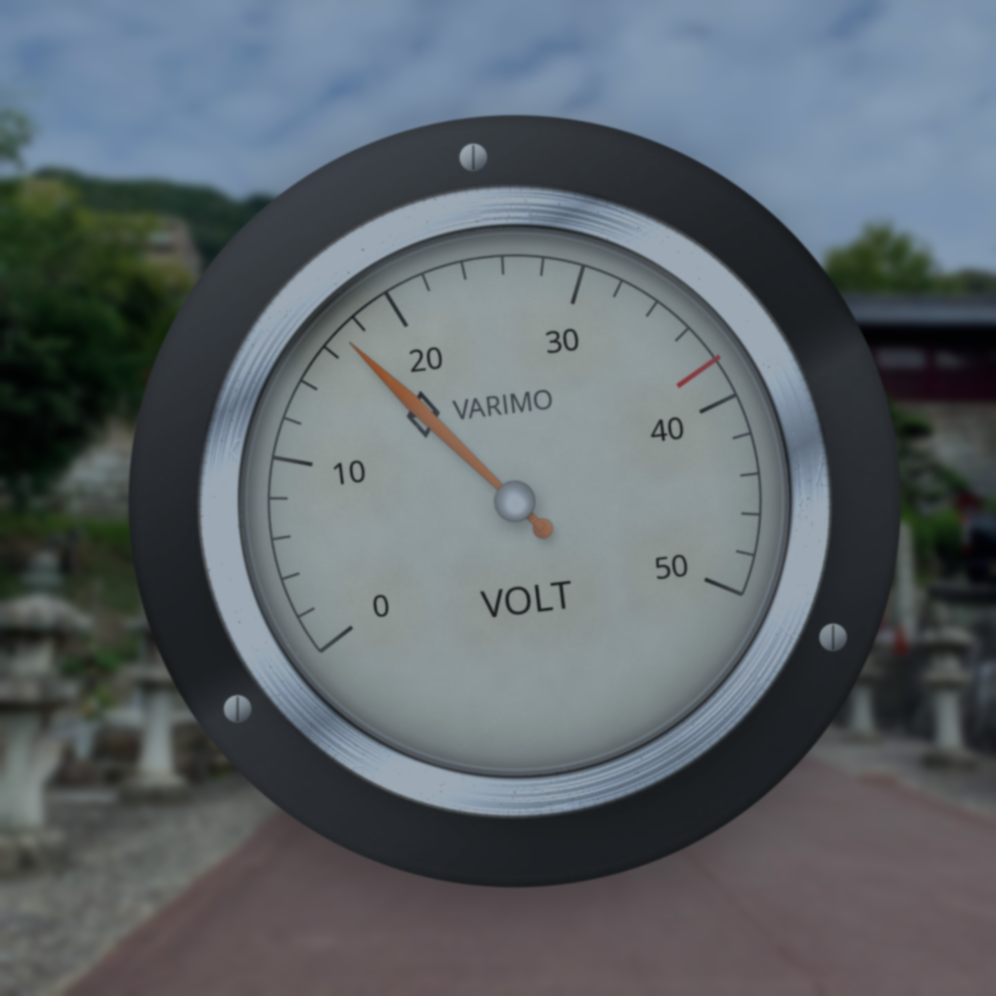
V 17
